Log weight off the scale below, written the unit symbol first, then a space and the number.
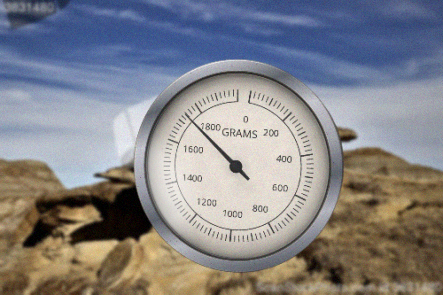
g 1740
